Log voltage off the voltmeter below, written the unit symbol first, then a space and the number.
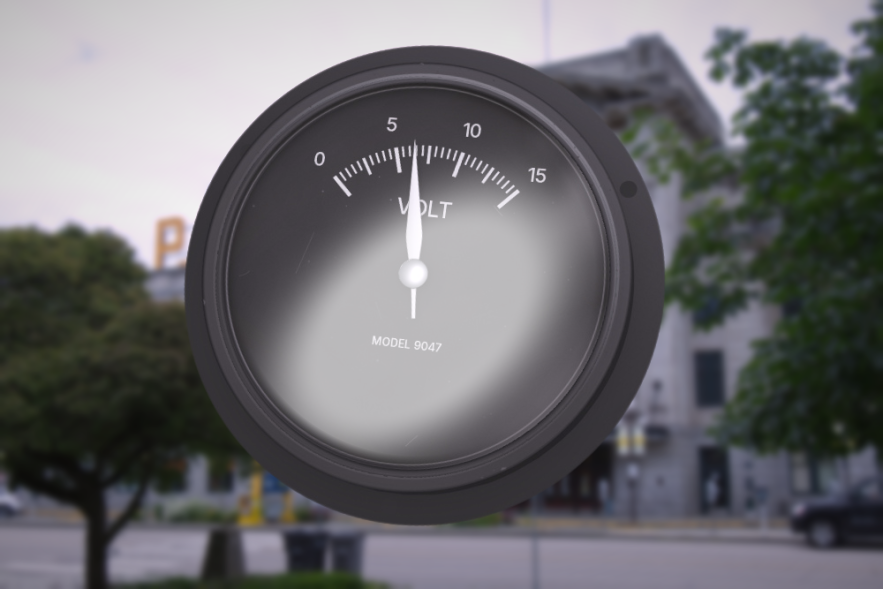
V 6.5
